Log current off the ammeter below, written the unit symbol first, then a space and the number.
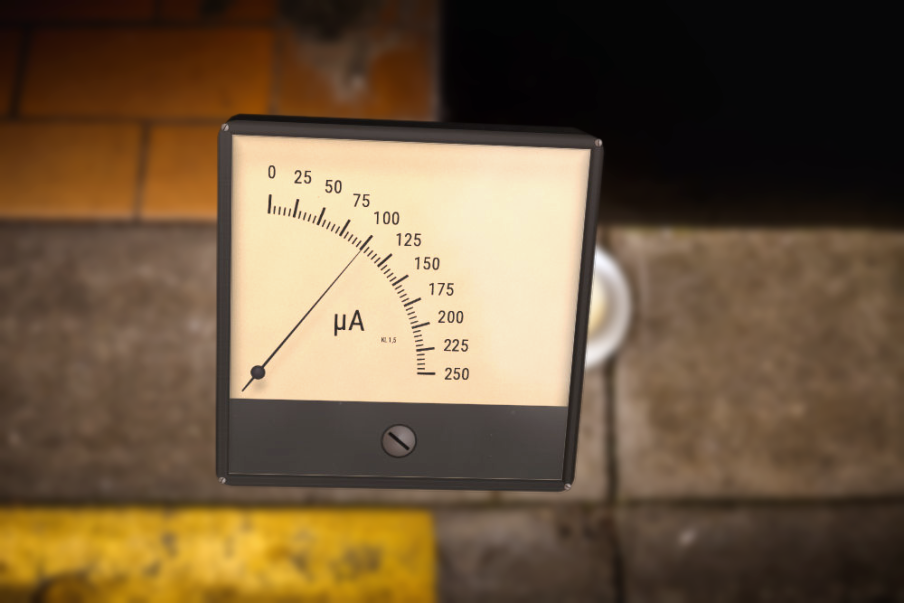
µA 100
